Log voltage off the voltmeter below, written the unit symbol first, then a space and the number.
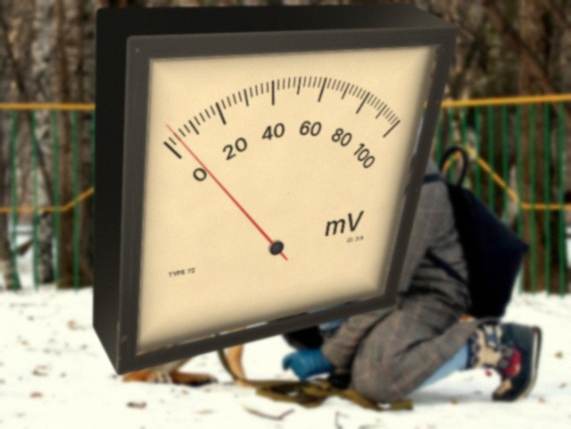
mV 4
